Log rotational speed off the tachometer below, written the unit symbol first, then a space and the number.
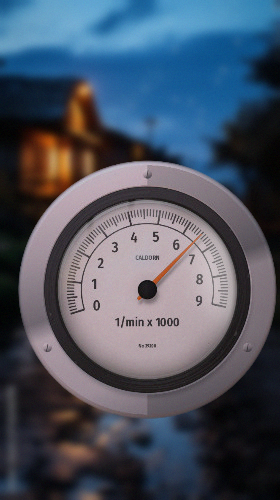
rpm 6500
